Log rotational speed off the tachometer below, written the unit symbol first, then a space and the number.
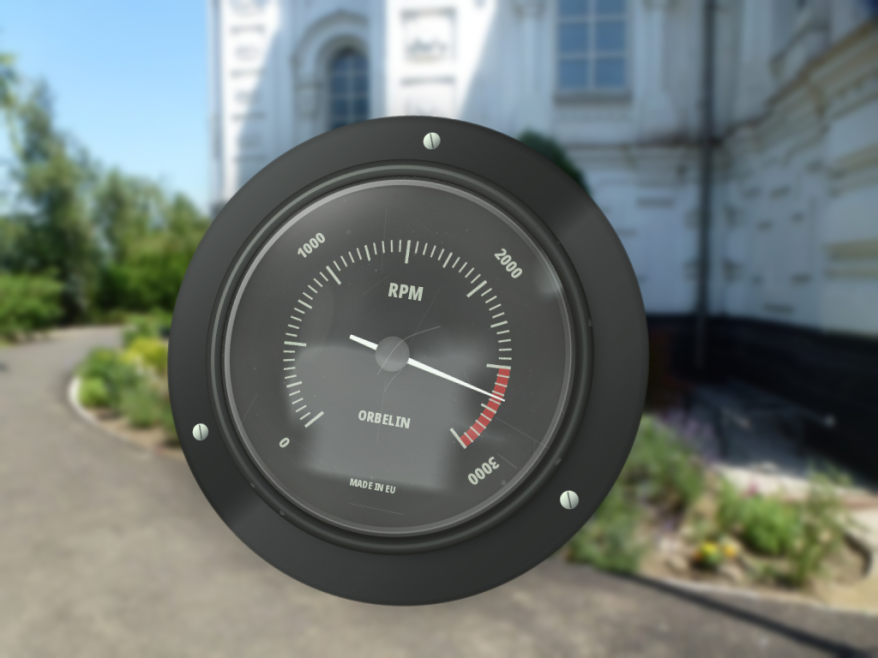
rpm 2675
